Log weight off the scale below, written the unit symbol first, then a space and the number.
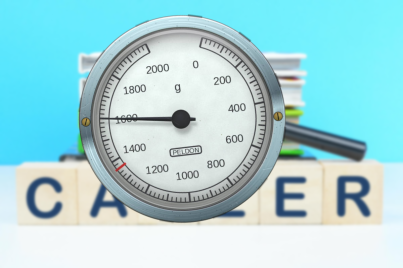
g 1600
